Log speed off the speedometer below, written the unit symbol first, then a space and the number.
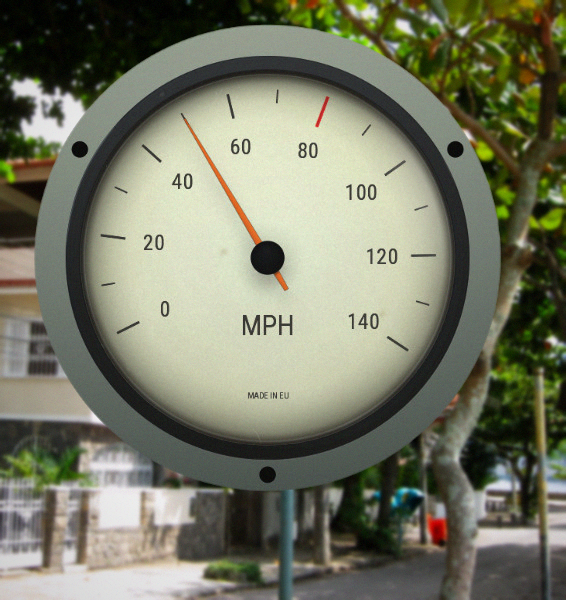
mph 50
